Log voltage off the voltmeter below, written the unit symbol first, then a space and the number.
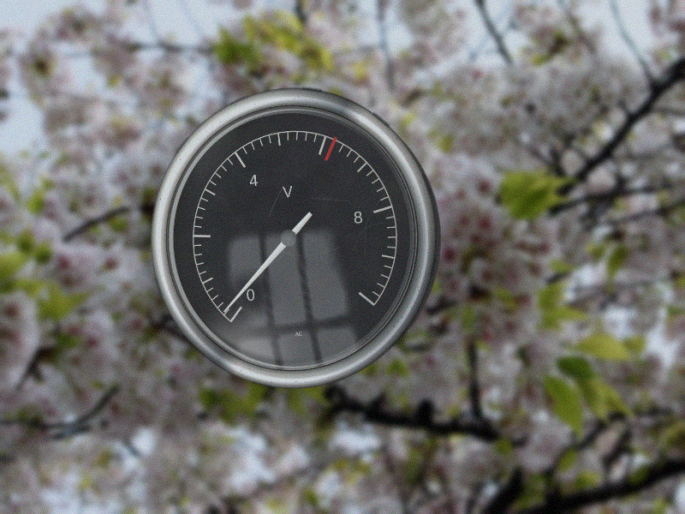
V 0.2
